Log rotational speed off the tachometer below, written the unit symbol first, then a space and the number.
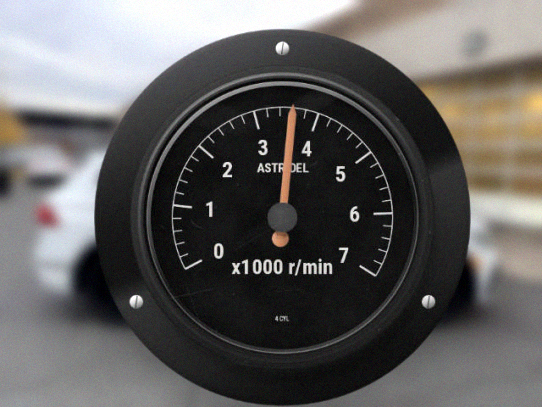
rpm 3600
